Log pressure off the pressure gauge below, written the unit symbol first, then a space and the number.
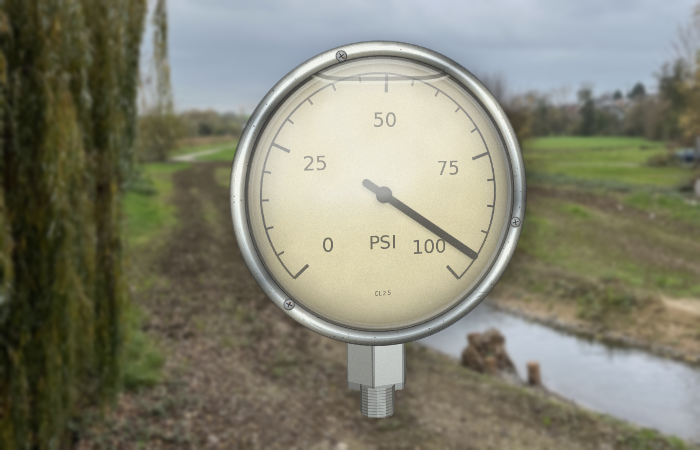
psi 95
